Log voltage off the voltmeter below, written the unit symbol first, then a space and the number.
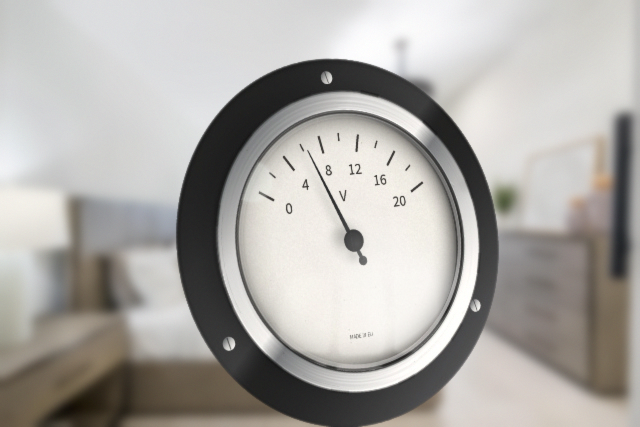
V 6
